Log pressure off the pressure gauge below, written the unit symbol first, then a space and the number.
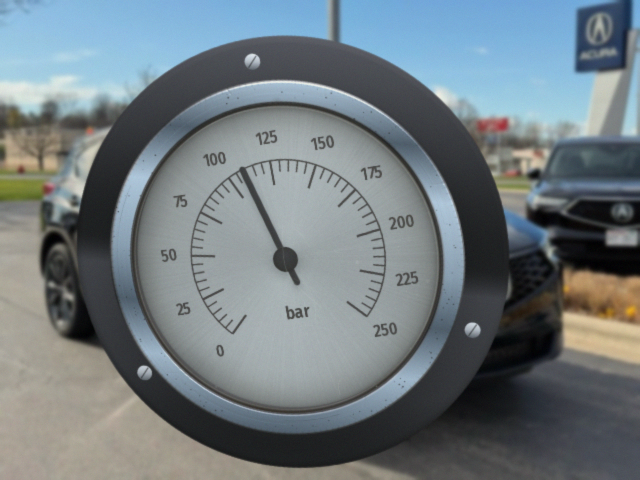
bar 110
